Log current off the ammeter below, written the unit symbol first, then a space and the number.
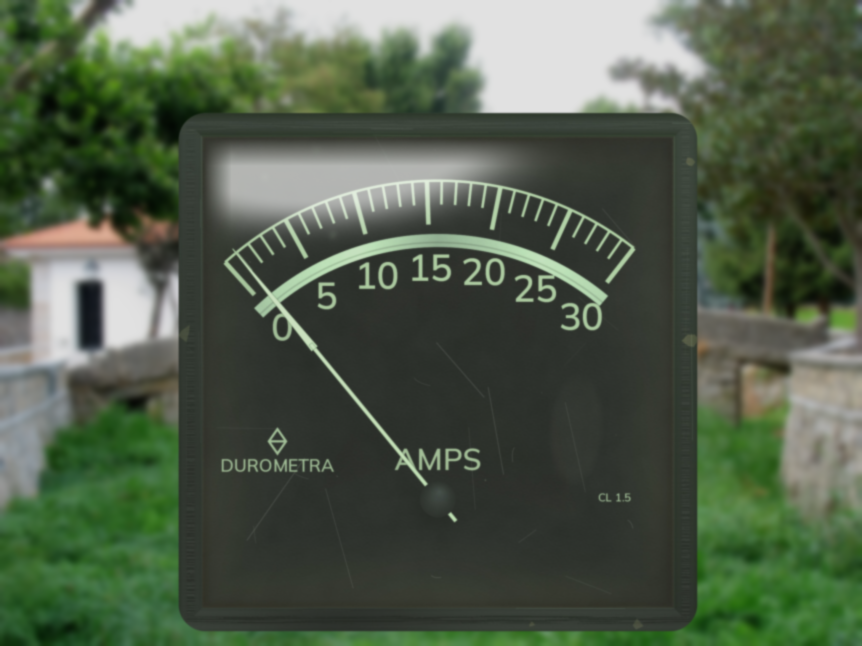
A 1
